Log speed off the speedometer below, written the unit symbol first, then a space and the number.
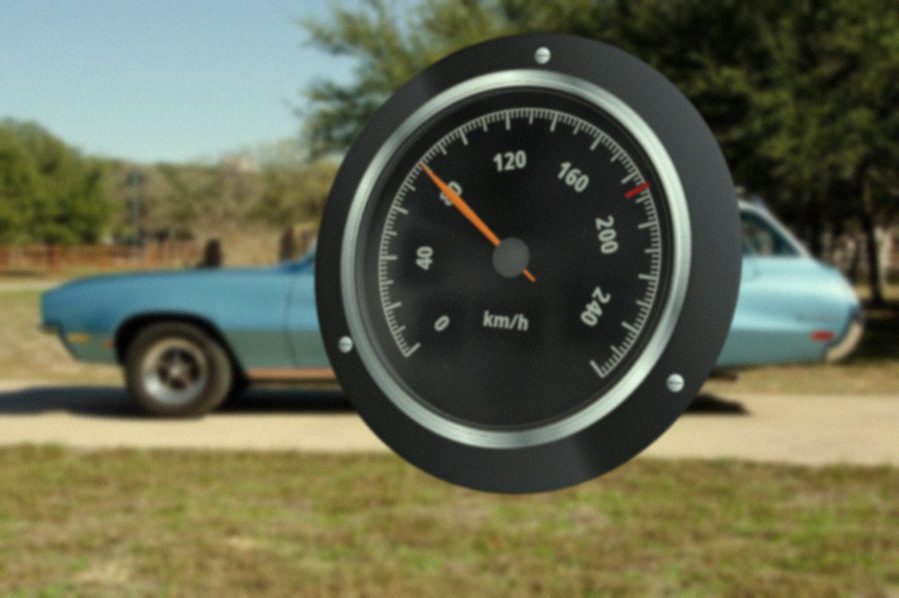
km/h 80
